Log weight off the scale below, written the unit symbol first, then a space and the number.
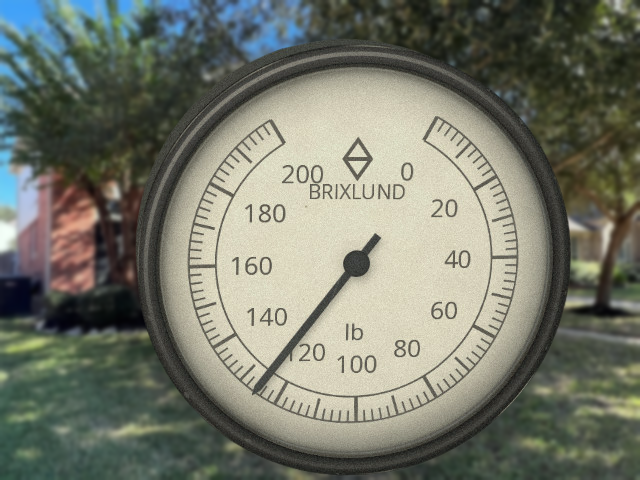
lb 126
